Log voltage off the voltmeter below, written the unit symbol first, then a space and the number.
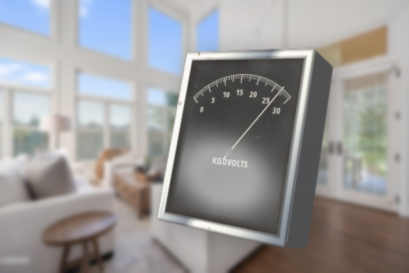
kV 27.5
